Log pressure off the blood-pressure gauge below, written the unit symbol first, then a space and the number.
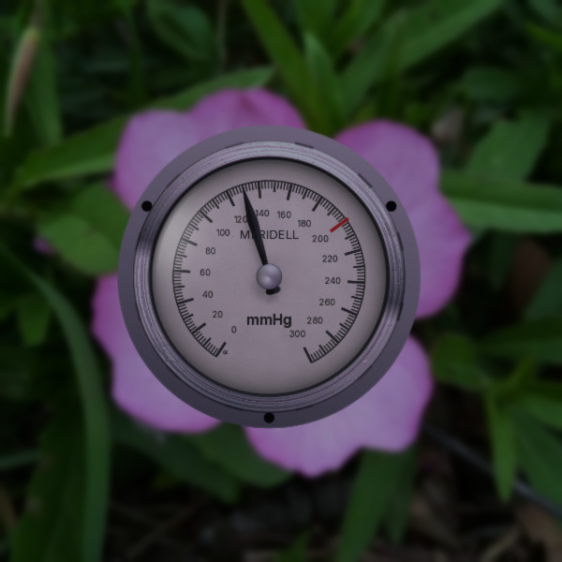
mmHg 130
